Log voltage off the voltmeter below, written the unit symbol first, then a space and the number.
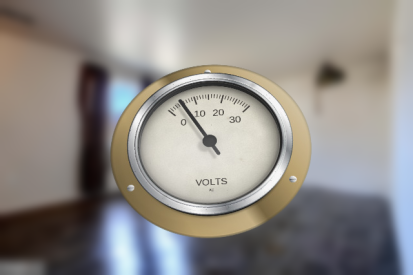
V 5
